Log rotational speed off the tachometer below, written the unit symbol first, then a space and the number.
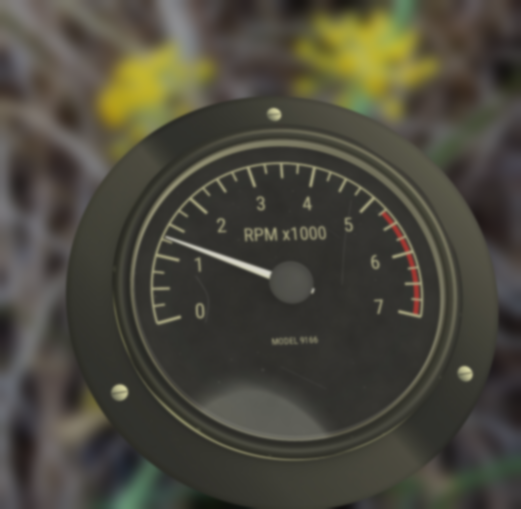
rpm 1250
